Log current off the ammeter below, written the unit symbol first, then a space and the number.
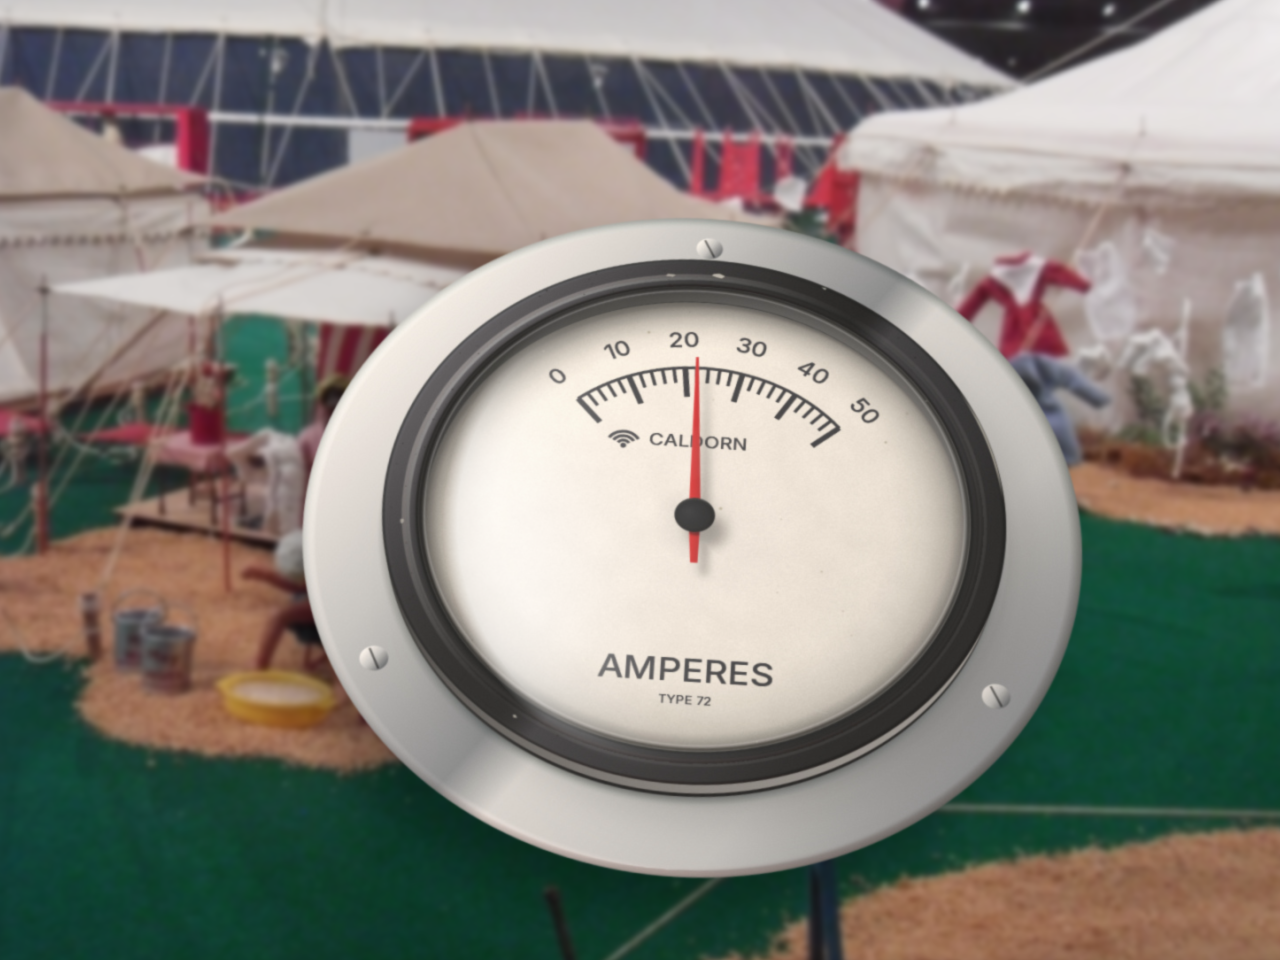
A 22
